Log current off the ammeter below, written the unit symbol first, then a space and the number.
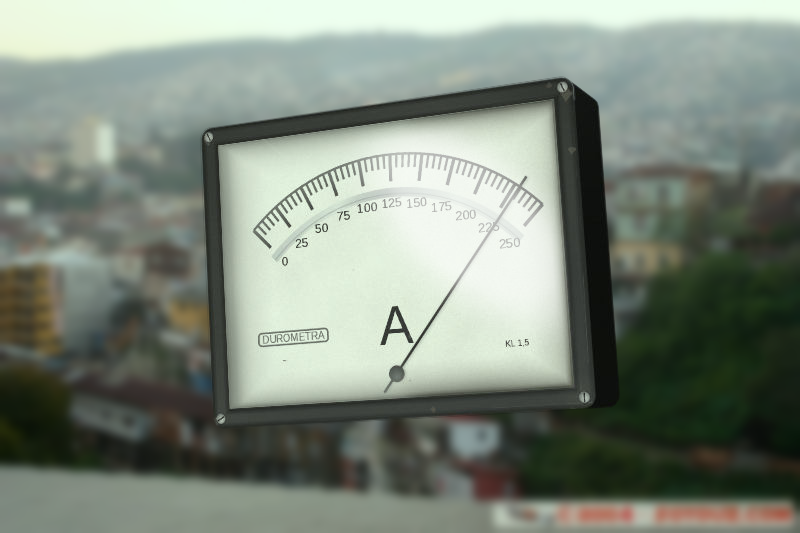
A 230
